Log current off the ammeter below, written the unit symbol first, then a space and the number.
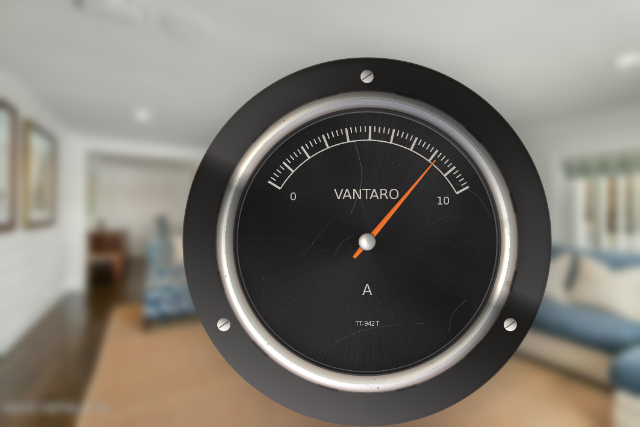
A 8.2
